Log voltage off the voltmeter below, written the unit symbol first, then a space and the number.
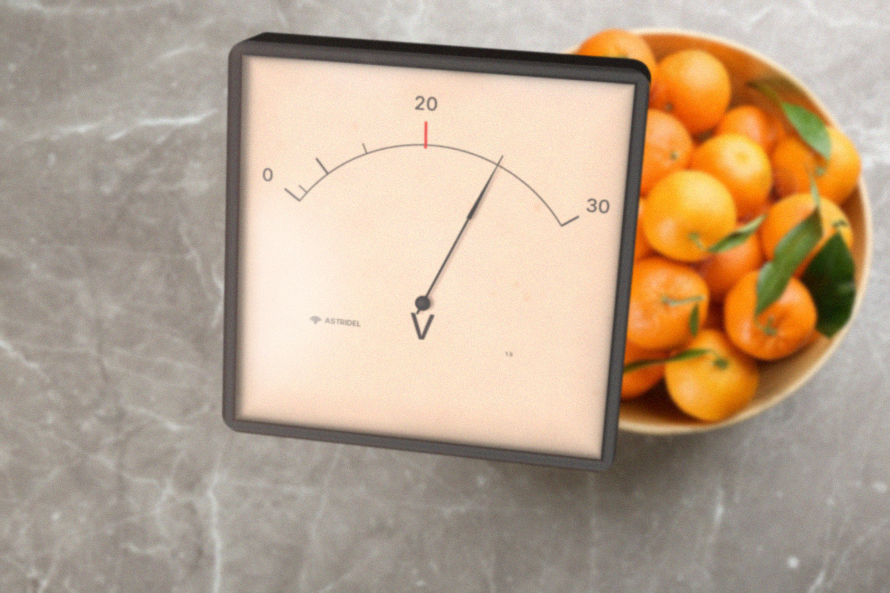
V 25
